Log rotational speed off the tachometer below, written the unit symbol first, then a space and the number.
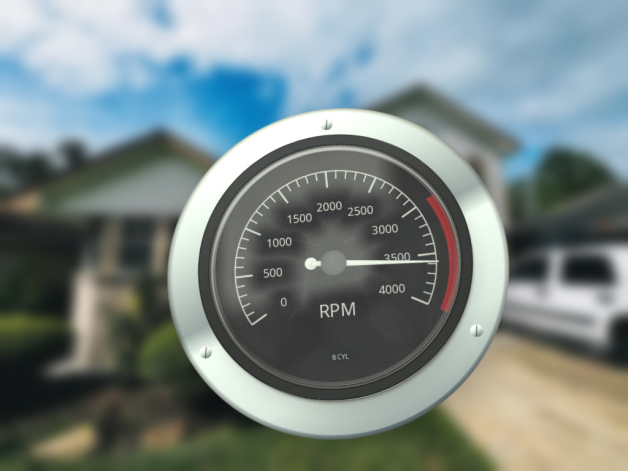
rpm 3600
